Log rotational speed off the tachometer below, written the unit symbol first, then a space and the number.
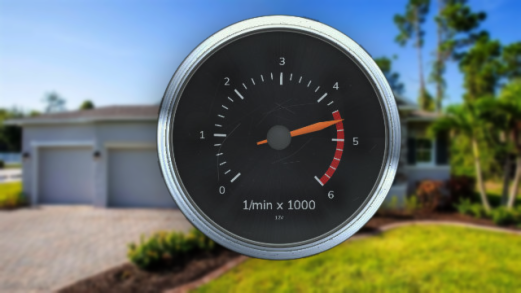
rpm 4600
